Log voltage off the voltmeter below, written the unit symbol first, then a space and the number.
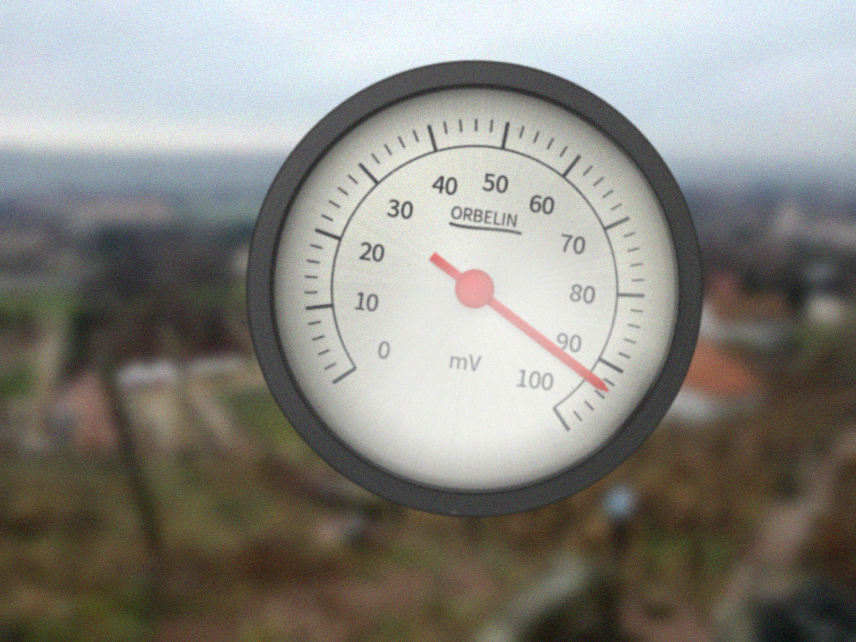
mV 93
